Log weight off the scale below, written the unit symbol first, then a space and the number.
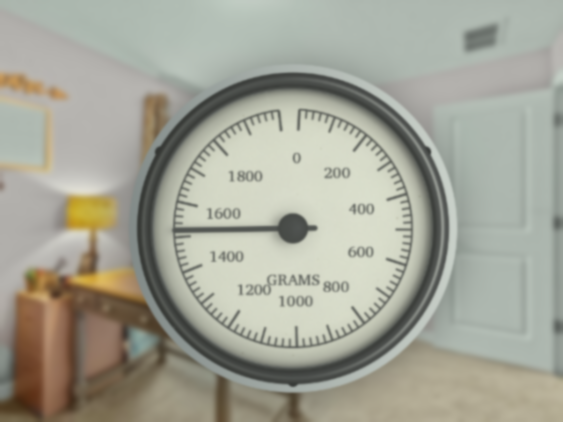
g 1520
